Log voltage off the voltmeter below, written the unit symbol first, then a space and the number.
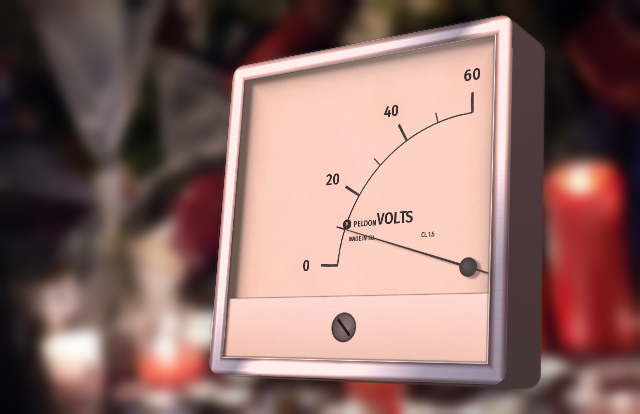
V 10
